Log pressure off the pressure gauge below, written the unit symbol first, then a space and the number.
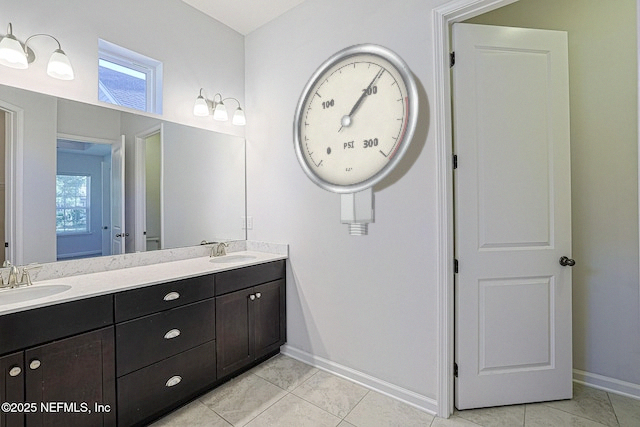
psi 200
